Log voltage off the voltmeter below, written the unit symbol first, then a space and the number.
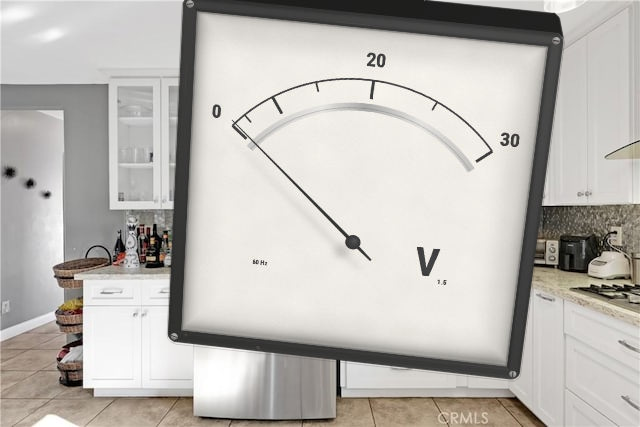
V 2.5
